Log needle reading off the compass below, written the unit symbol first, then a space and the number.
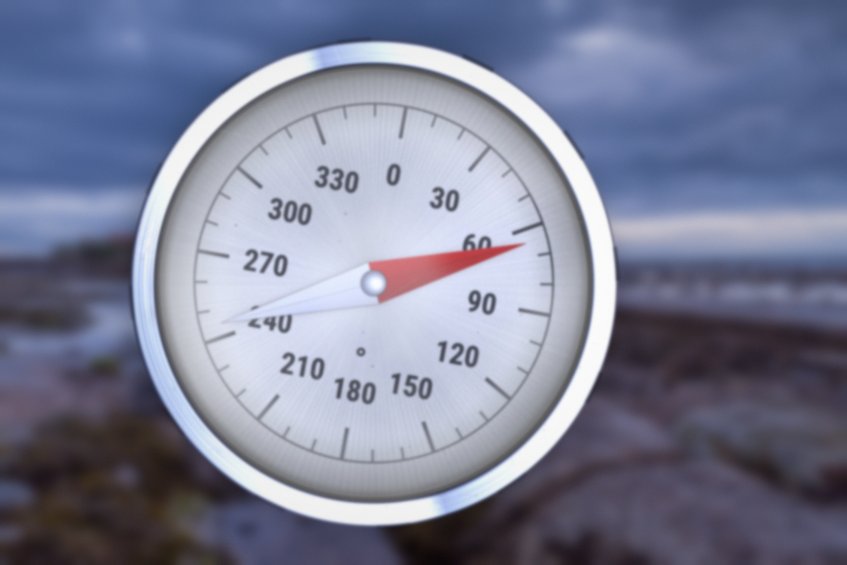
° 65
